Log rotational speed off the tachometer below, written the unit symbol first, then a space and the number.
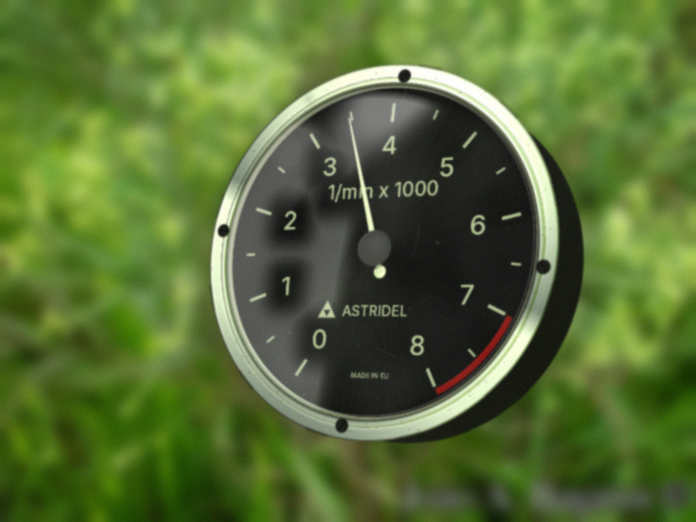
rpm 3500
